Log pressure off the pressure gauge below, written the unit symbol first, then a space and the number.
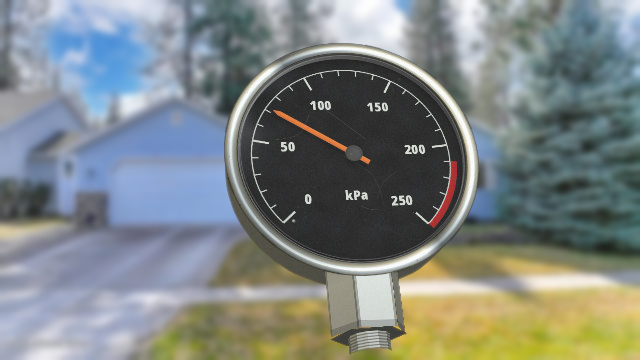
kPa 70
